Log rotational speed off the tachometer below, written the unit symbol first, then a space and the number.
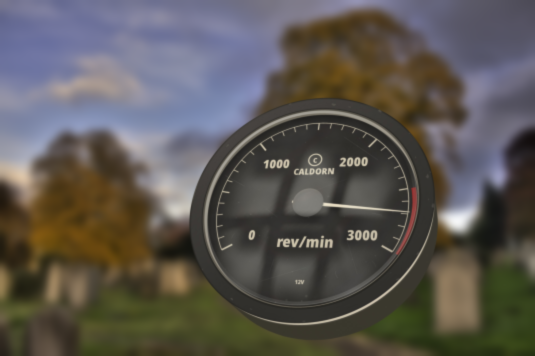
rpm 2700
